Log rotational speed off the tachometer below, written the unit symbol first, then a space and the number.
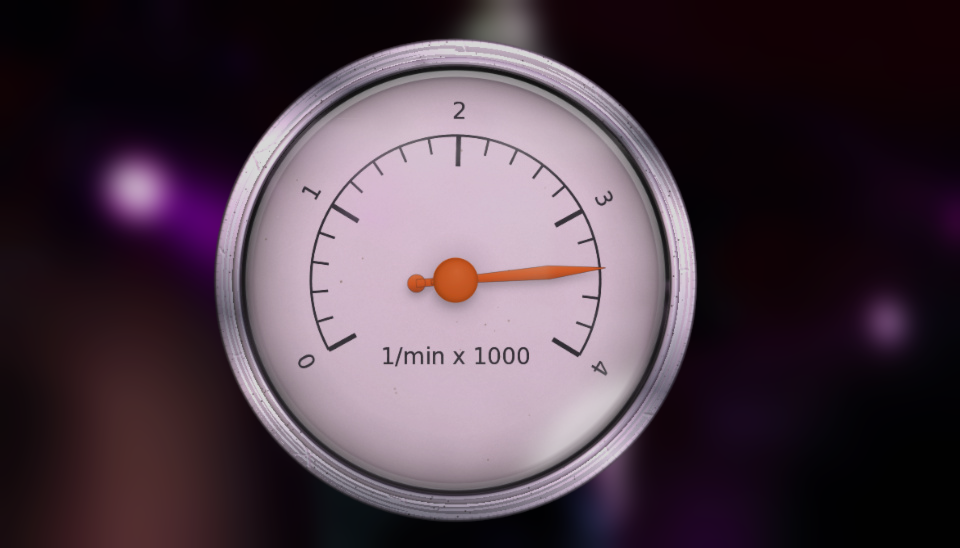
rpm 3400
